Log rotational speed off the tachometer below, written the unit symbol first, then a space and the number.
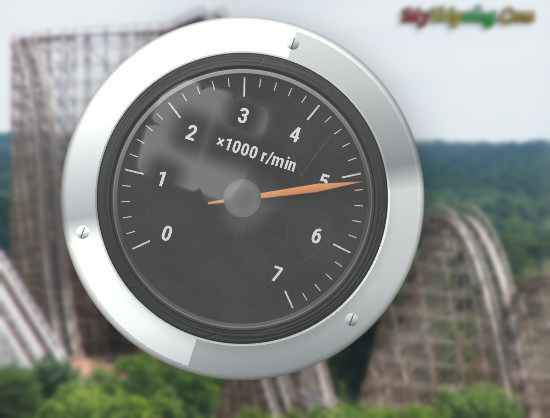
rpm 5100
